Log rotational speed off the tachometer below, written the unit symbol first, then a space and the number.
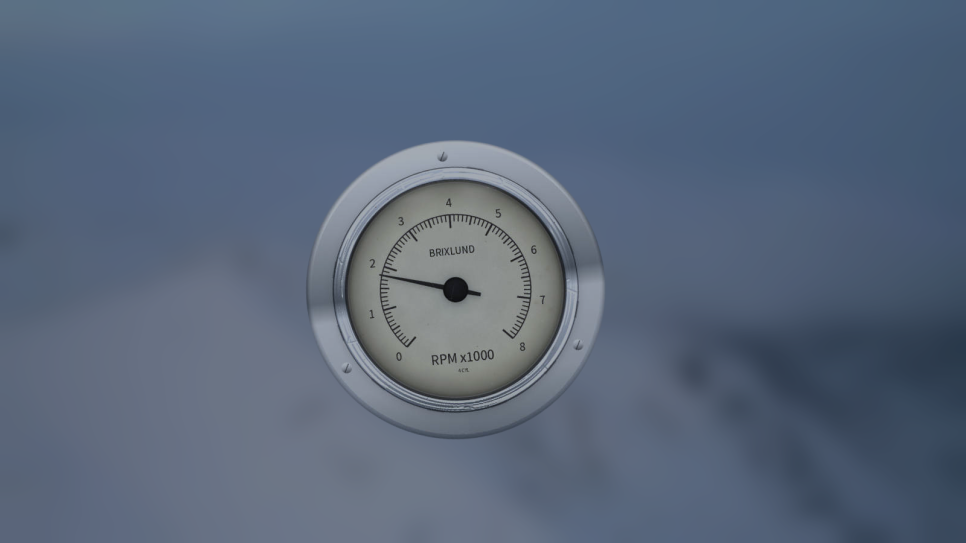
rpm 1800
